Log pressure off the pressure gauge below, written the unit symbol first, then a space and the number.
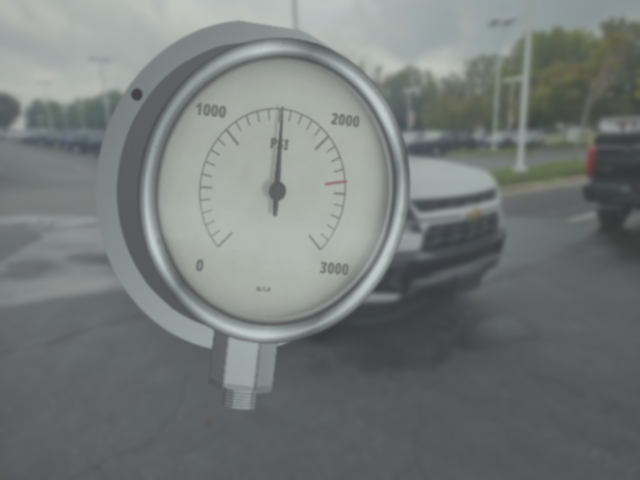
psi 1500
